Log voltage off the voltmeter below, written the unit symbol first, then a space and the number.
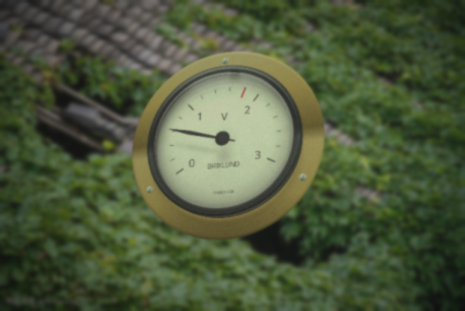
V 0.6
